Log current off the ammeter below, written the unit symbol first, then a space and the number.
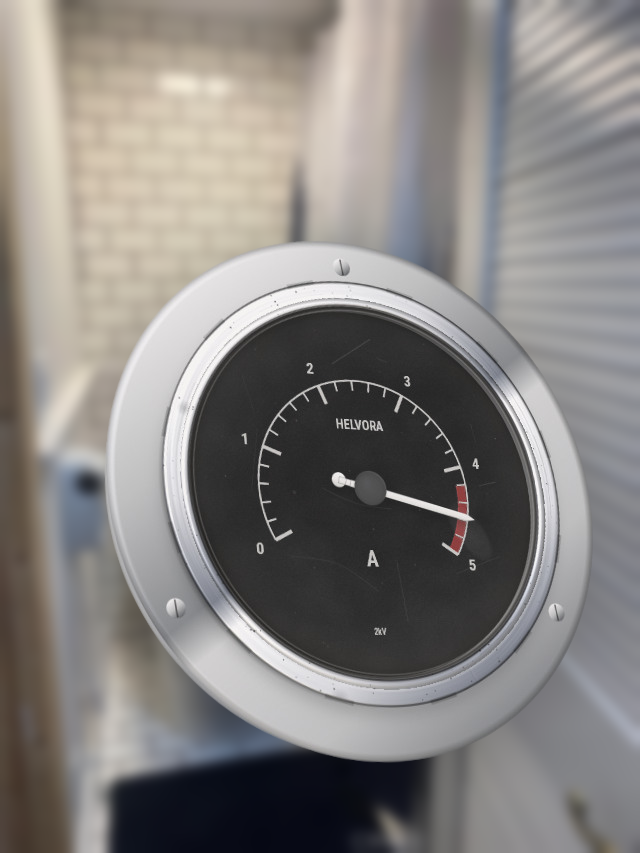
A 4.6
